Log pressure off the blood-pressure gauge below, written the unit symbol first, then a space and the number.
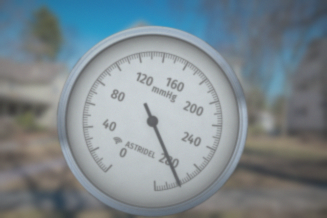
mmHg 280
